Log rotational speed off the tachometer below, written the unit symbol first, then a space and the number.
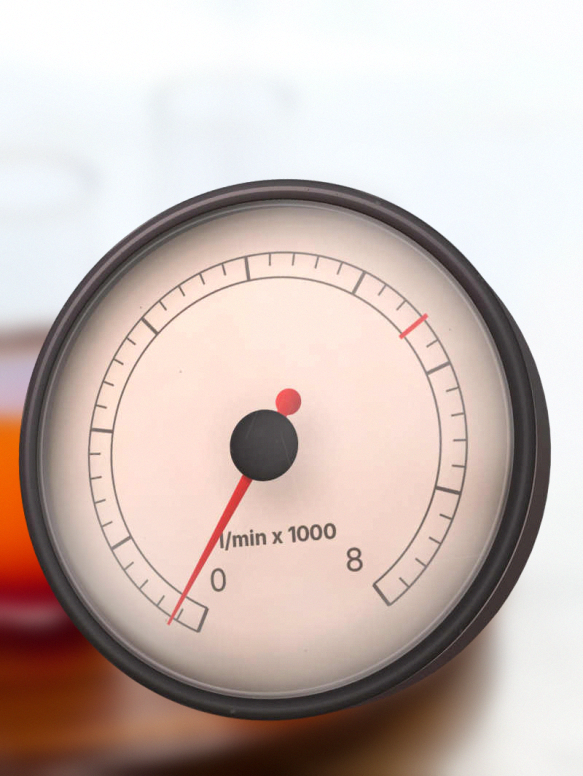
rpm 200
